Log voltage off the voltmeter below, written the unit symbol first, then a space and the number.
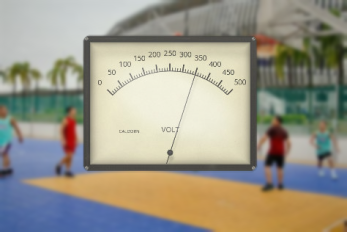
V 350
